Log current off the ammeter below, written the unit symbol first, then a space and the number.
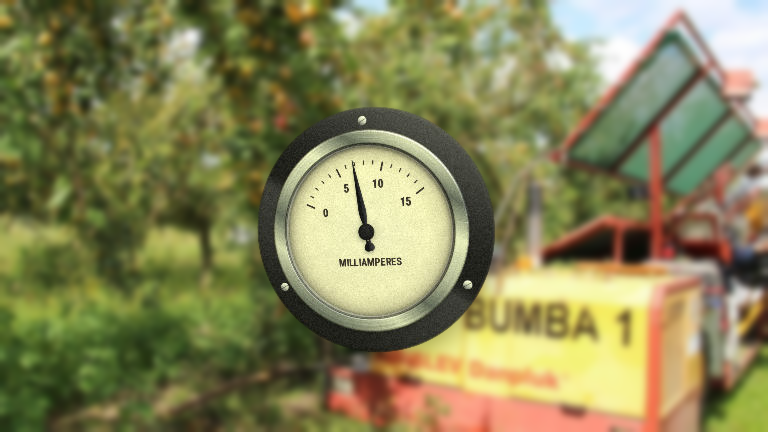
mA 7
